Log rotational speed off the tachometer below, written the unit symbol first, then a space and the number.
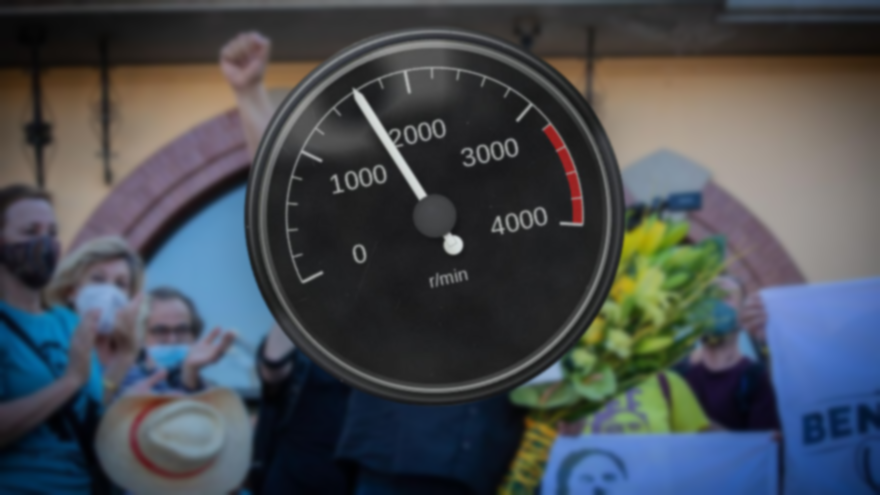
rpm 1600
